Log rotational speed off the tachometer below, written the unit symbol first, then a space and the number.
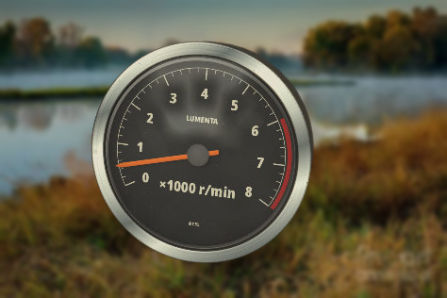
rpm 500
